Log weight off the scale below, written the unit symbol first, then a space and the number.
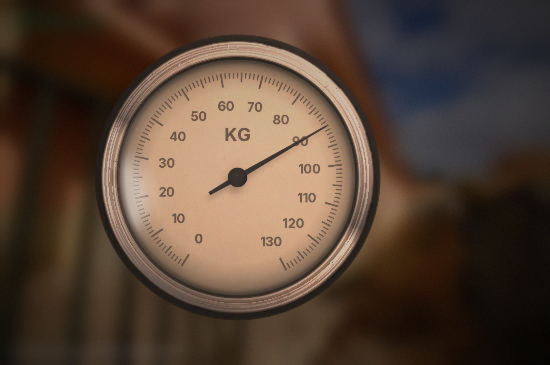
kg 90
